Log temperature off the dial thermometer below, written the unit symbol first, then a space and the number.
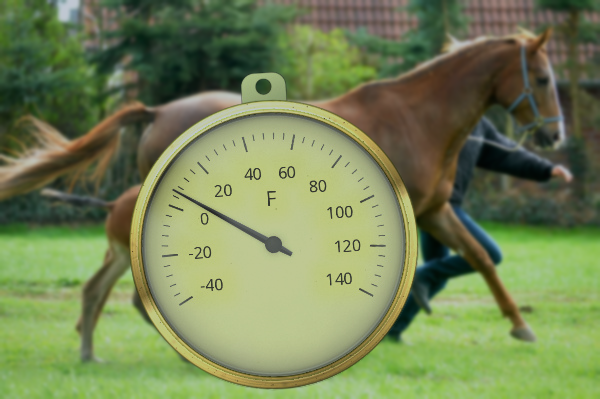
°F 6
